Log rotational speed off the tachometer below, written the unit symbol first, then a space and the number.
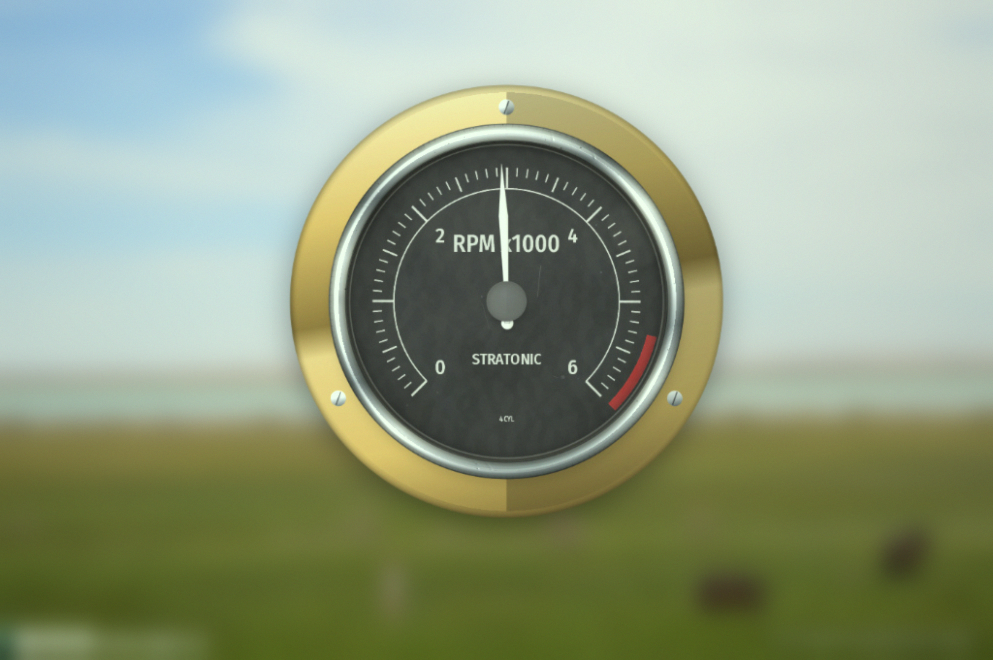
rpm 2950
